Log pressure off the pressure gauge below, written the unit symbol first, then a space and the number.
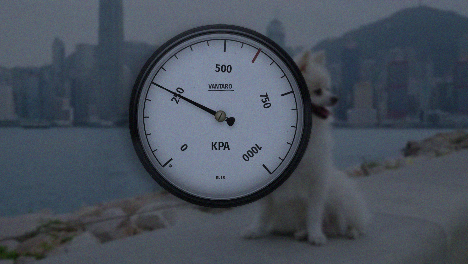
kPa 250
